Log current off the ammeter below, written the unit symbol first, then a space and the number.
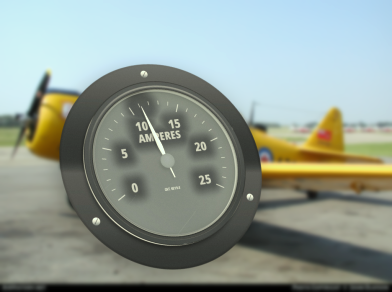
A 11
